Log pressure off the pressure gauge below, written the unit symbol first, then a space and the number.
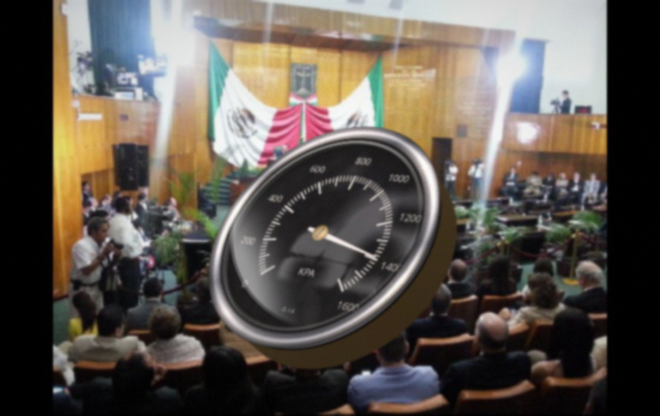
kPa 1400
